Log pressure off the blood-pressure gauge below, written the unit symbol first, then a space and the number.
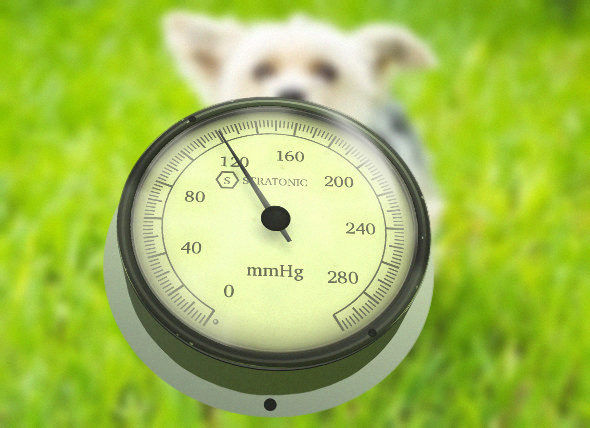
mmHg 120
